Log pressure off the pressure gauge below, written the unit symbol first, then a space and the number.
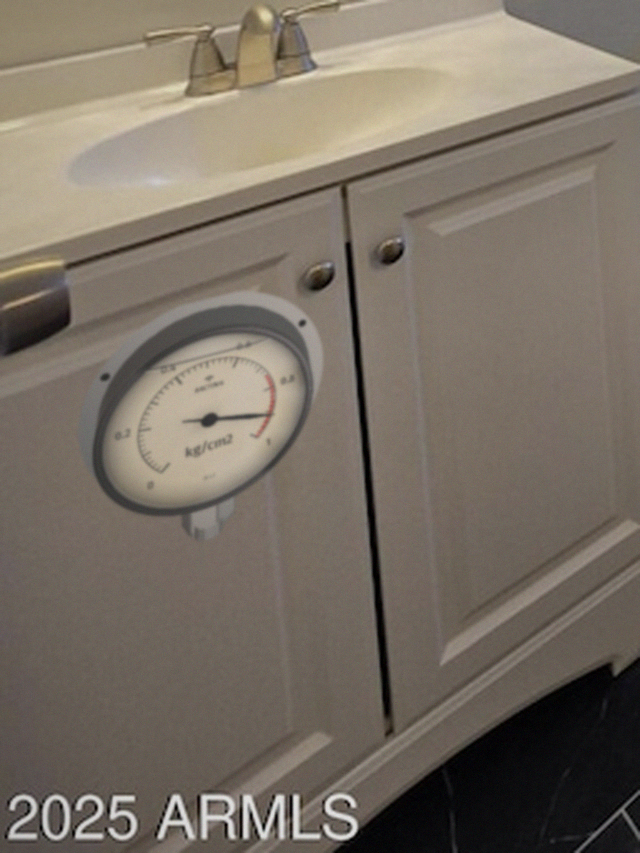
kg/cm² 0.9
